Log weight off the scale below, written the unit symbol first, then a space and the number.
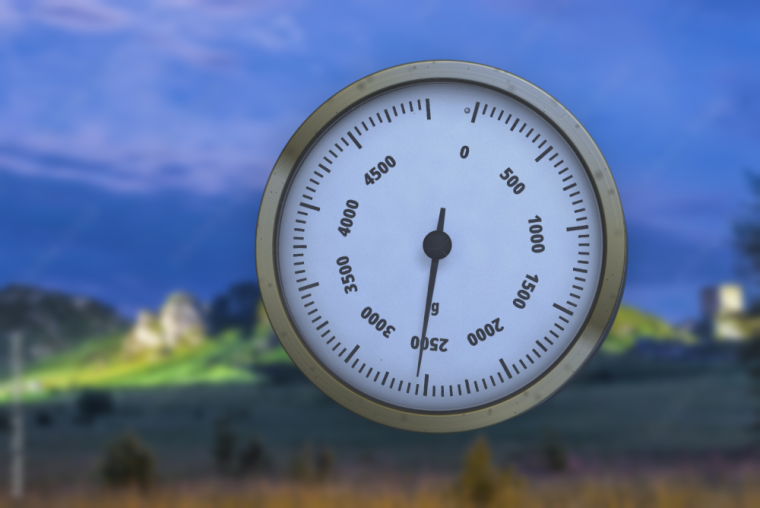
g 2550
